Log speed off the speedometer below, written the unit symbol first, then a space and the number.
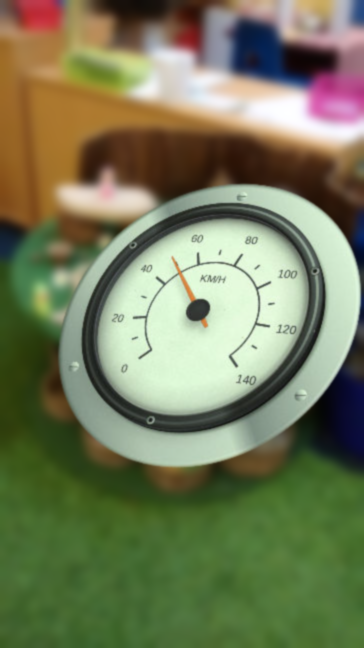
km/h 50
